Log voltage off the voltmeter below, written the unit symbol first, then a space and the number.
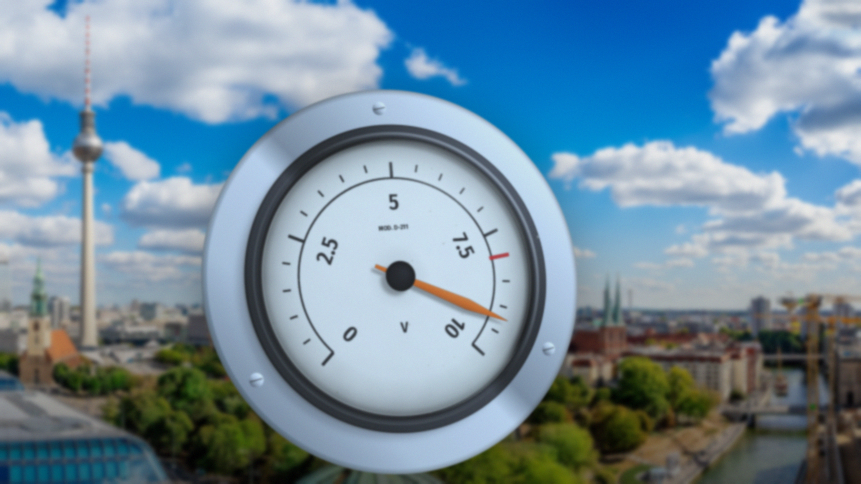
V 9.25
